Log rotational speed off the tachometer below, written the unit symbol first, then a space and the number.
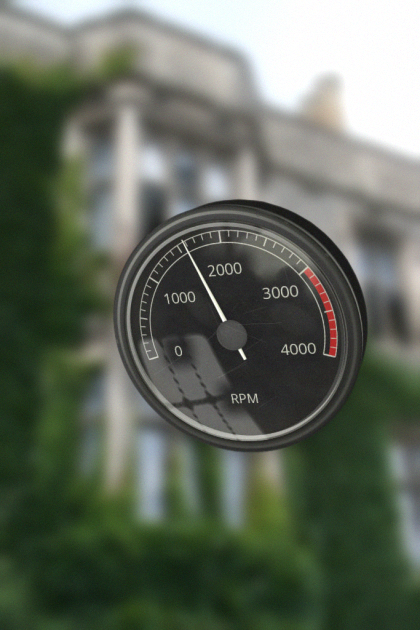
rpm 1600
